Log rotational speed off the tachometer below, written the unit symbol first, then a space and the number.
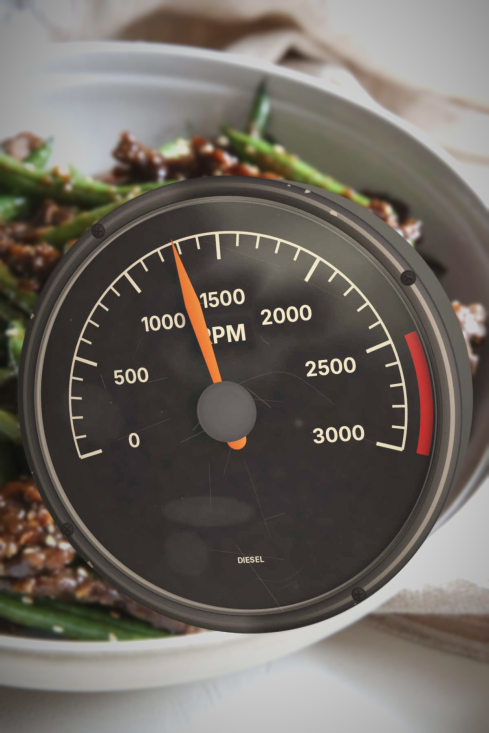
rpm 1300
